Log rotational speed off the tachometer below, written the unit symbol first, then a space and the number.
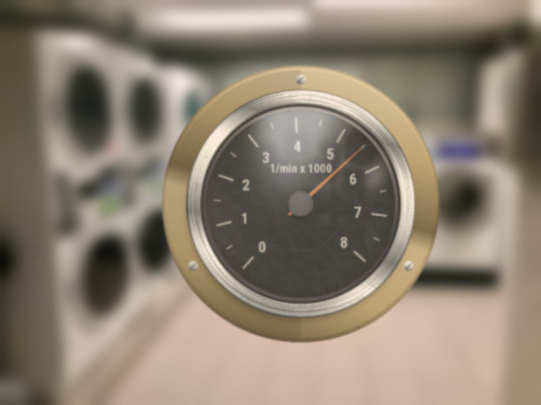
rpm 5500
